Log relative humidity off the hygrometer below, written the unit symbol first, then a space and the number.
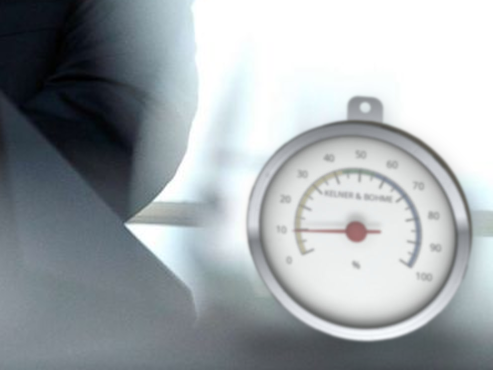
% 10
